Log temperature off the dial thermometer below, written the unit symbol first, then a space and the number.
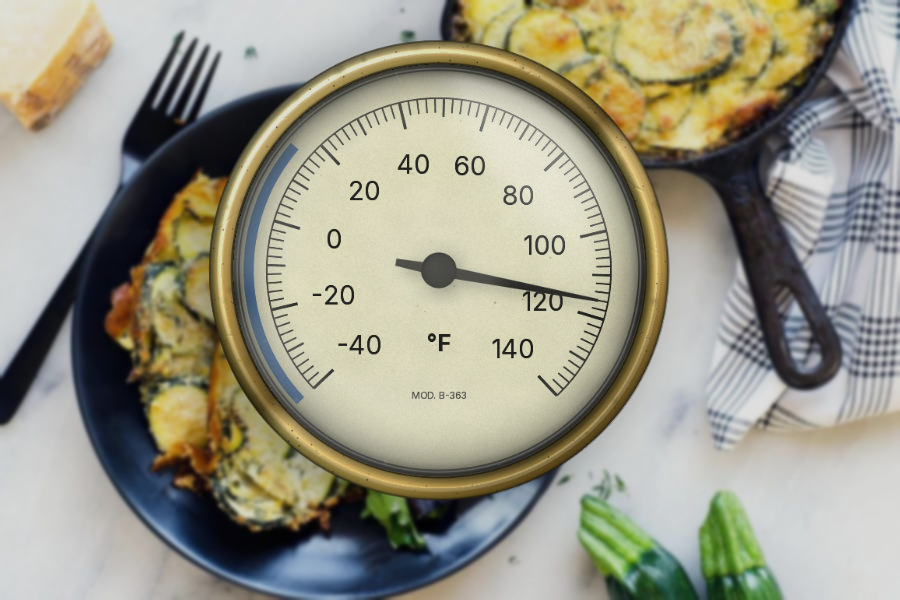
°F 116
